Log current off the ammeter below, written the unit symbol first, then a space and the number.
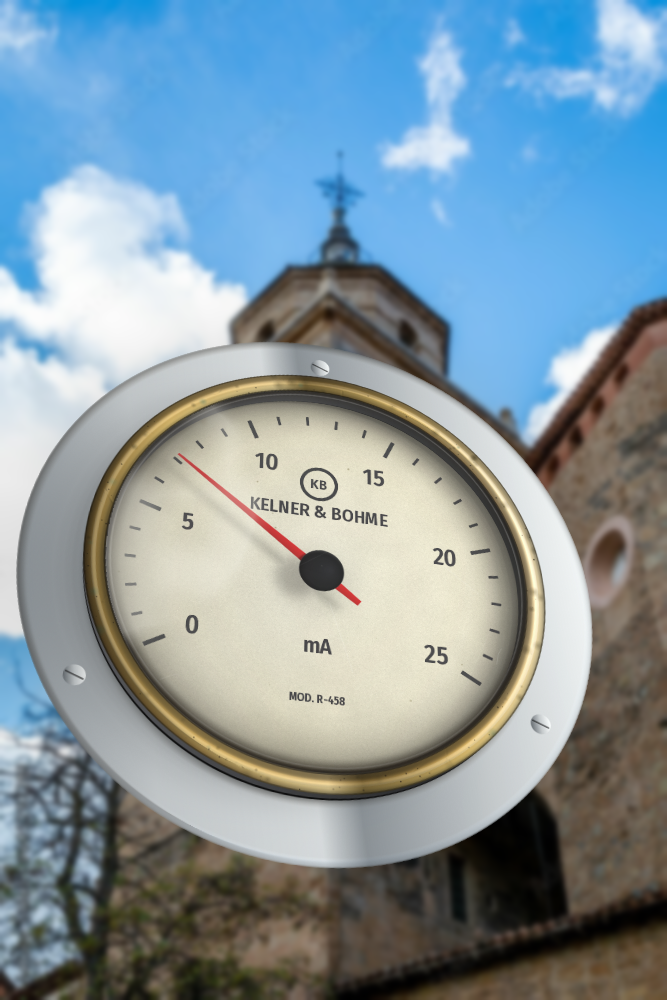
mA 7
